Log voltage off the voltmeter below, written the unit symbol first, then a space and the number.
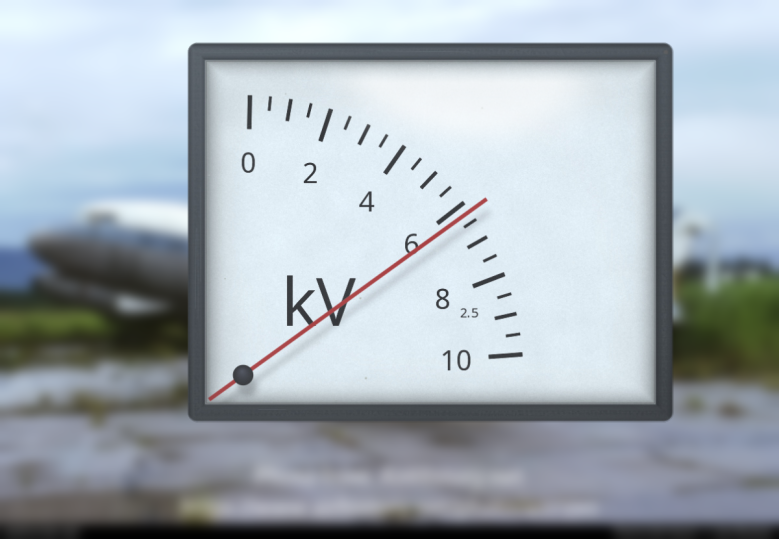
kV 6.25
